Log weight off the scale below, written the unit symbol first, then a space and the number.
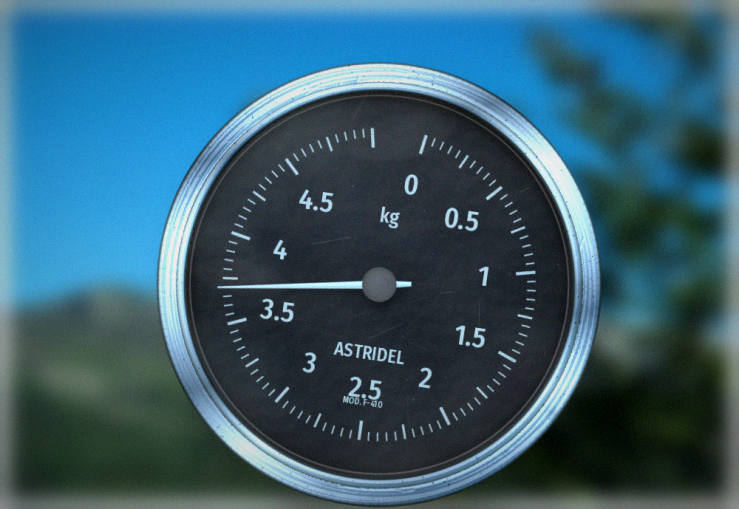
kg 3.7
